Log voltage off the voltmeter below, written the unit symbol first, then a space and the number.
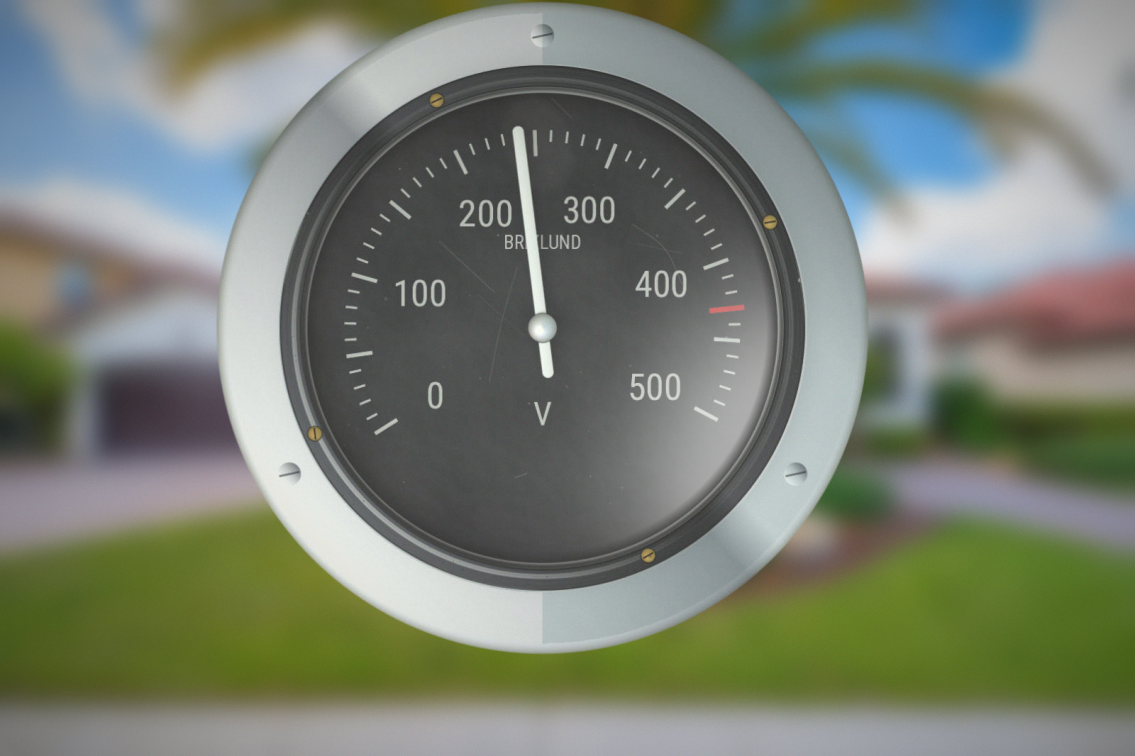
V 240
